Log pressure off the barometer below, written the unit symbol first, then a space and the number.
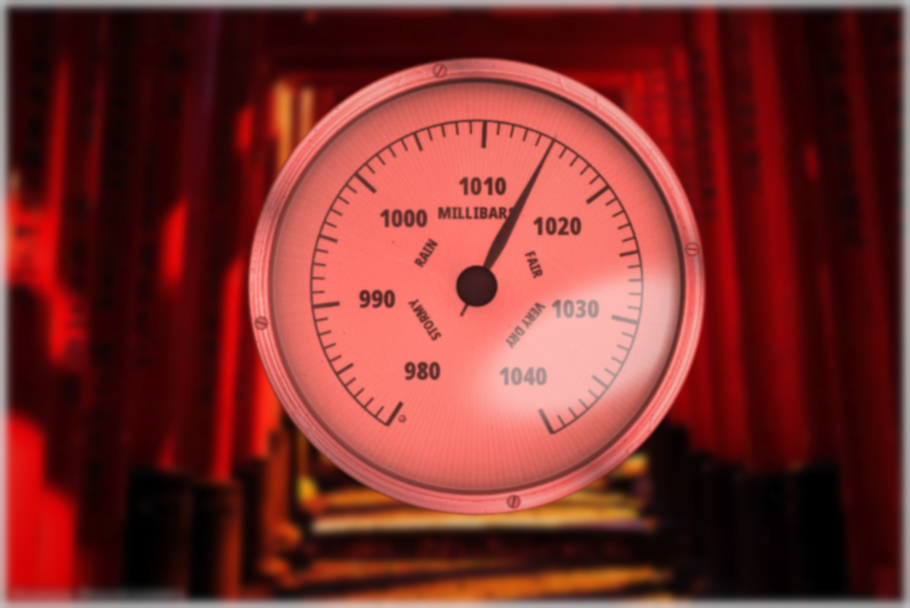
mbar 1015
